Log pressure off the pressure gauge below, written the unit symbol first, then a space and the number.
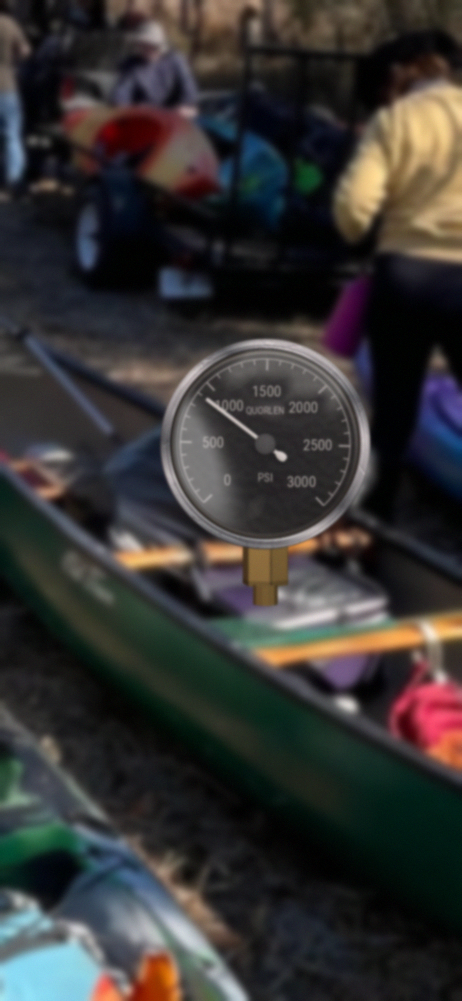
psi 900
